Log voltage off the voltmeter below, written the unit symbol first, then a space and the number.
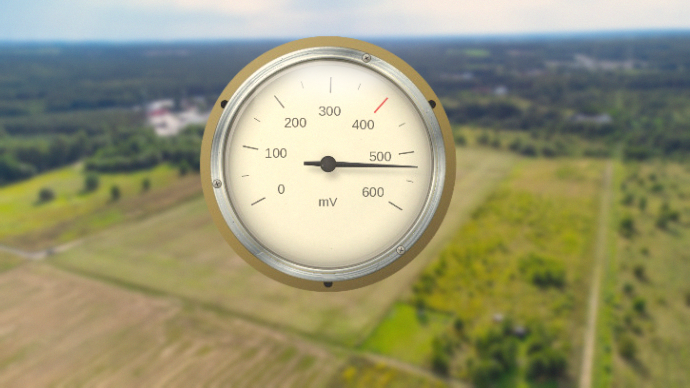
mV 525
